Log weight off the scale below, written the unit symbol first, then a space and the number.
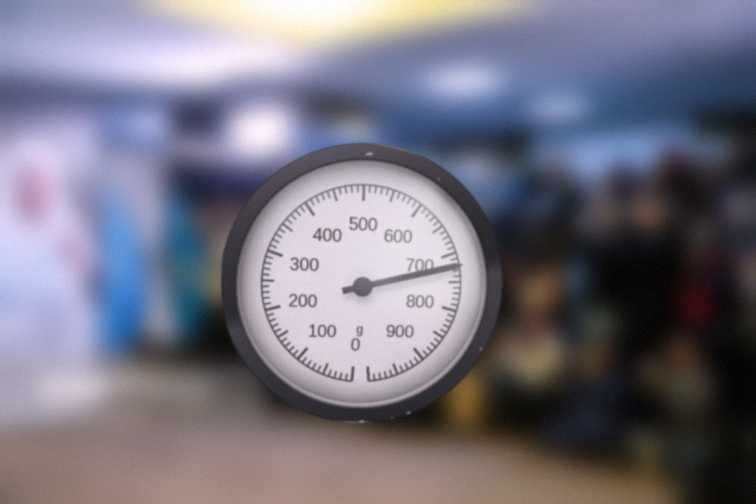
g 720
